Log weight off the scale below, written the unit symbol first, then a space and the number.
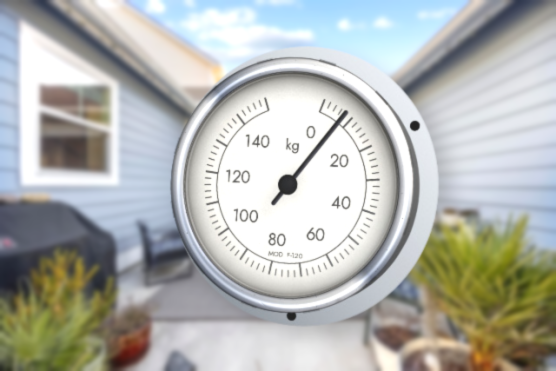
kg 8
